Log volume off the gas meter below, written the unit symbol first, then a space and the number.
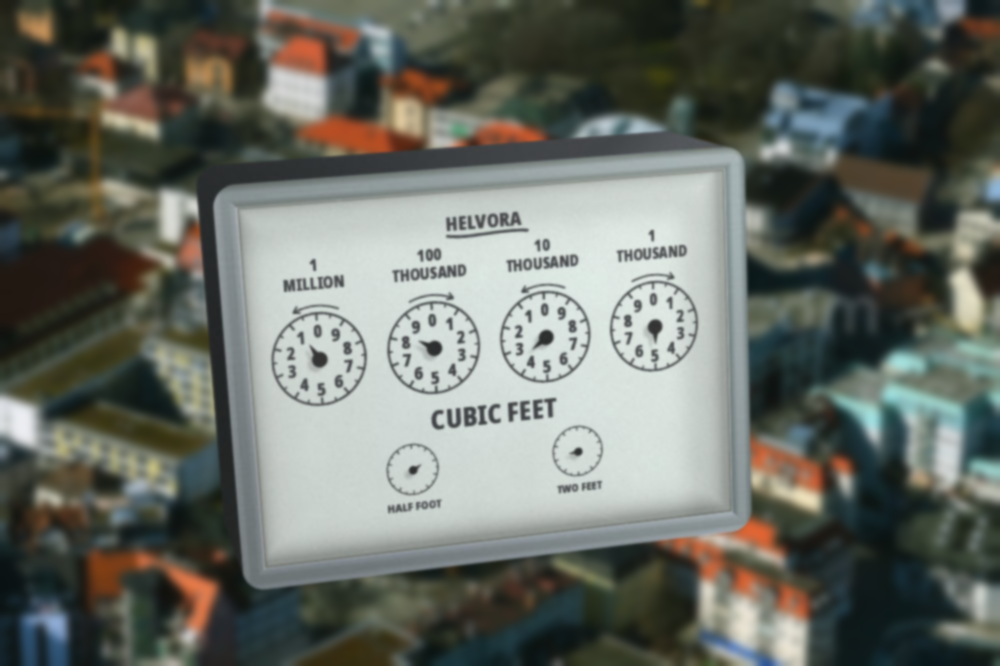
ft³ 83500
